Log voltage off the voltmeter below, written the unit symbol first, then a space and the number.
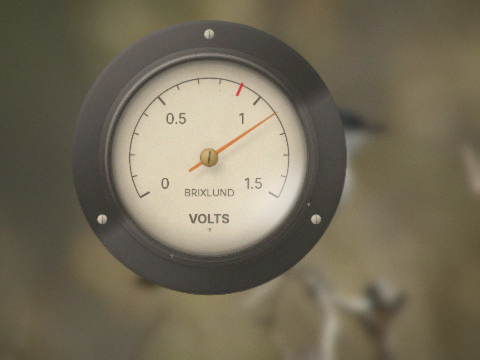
V 1.1
